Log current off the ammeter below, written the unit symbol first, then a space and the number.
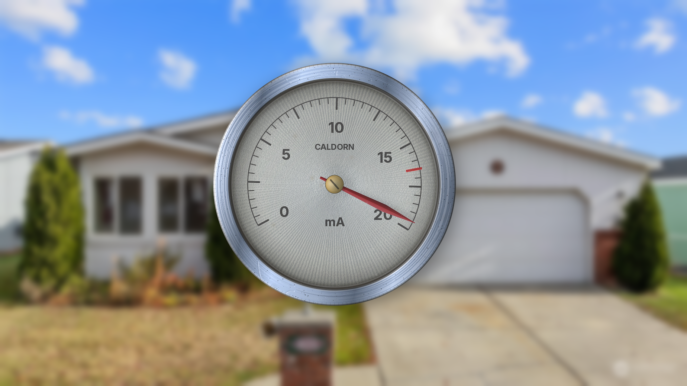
mA 19.5
